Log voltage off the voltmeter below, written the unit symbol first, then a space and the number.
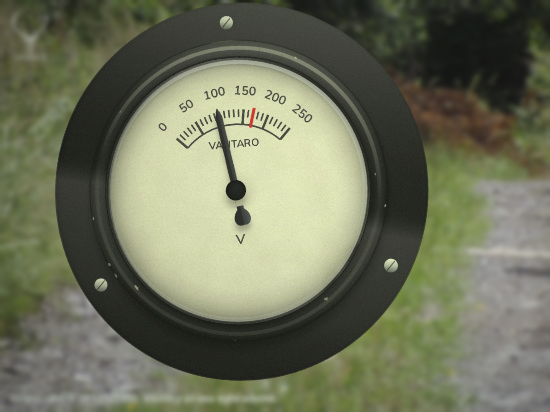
V 100
